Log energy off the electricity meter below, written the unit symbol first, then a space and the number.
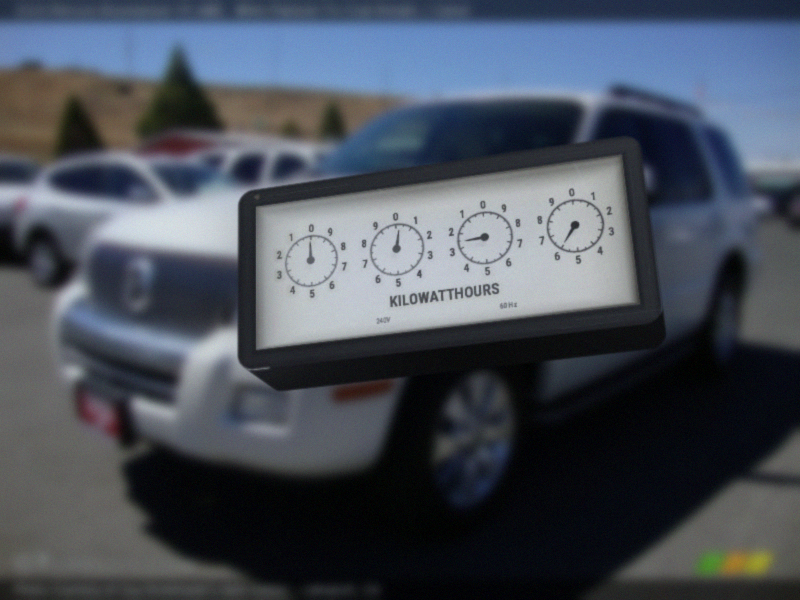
kWh 26
